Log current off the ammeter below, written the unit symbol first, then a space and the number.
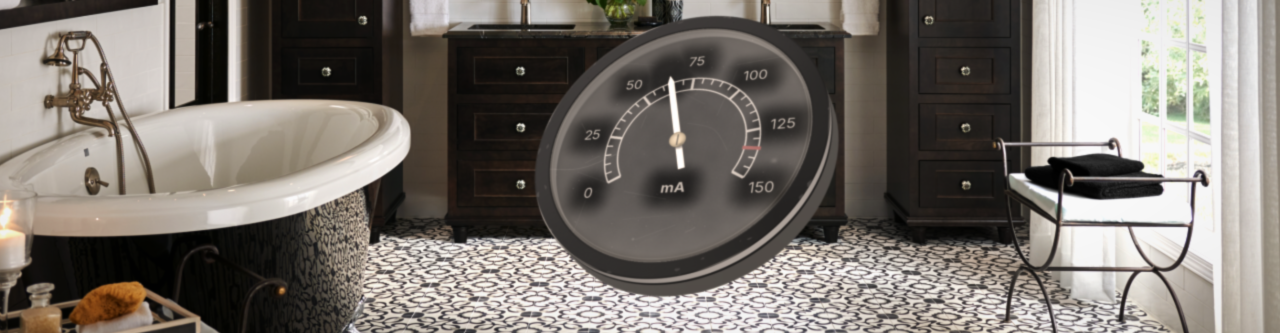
mA 65
